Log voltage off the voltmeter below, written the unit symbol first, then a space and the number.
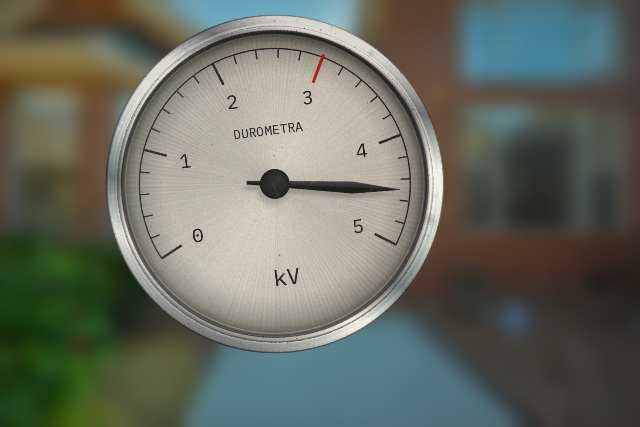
kV 4.5
